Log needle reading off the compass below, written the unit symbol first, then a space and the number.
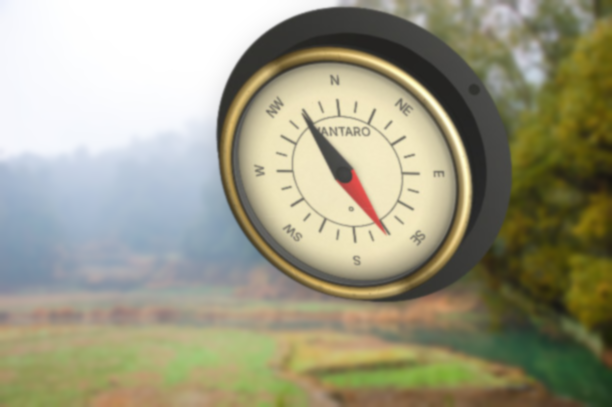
° 150
